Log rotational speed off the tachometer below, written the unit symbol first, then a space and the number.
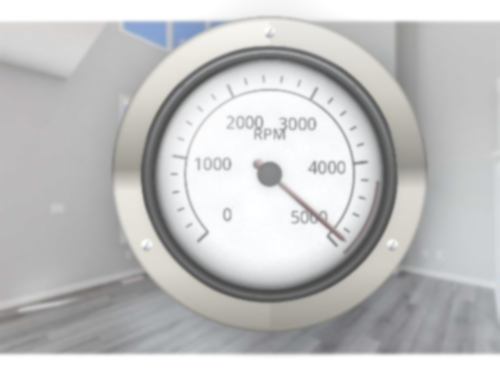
rpm 4900
